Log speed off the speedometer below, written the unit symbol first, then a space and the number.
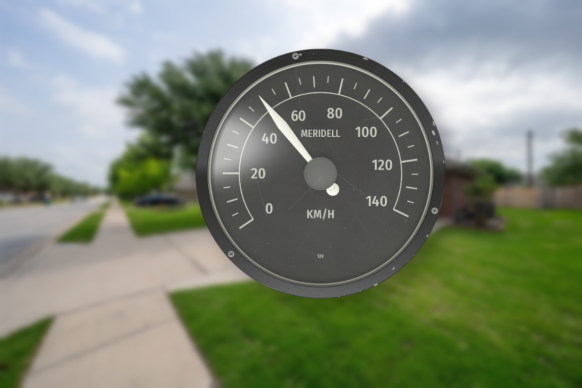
km/h 50
